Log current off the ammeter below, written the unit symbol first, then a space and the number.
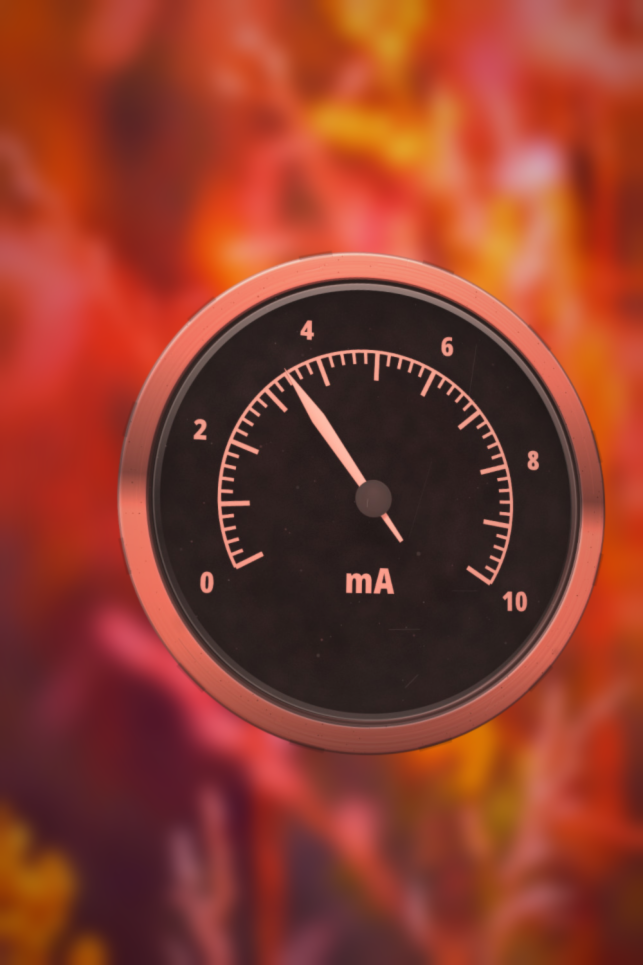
mA 3.4
